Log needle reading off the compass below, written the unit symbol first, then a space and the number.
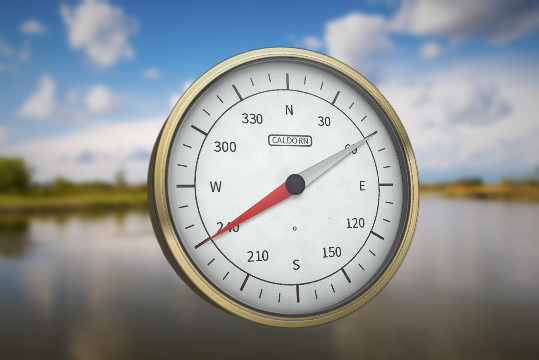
° 240
